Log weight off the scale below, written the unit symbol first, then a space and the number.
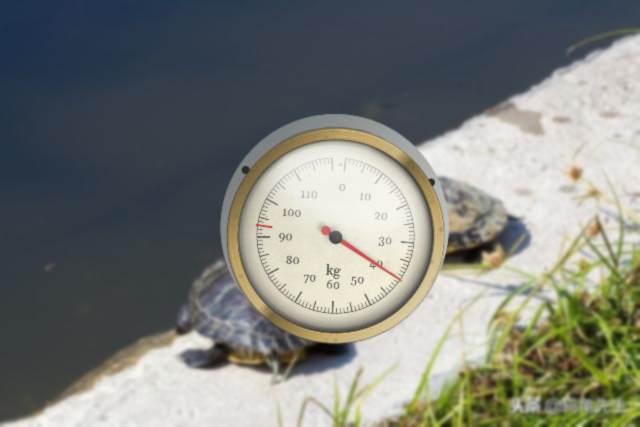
kg 40
